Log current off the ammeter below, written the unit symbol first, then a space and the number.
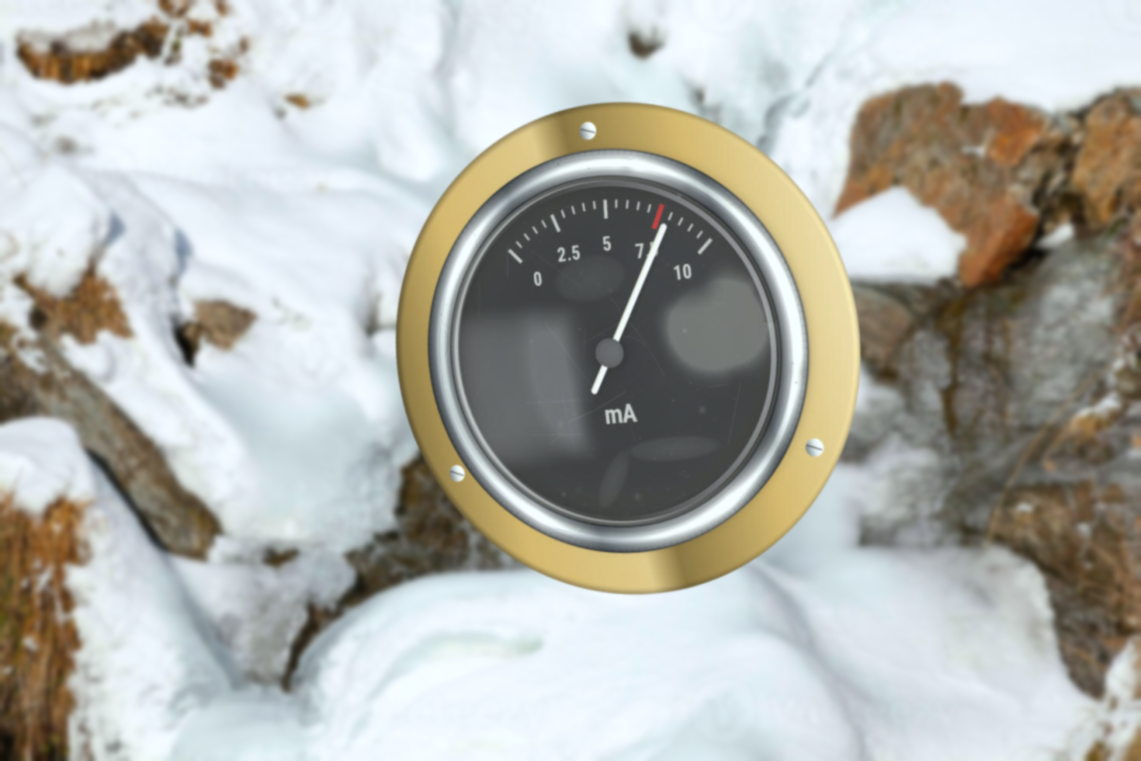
mA 8
